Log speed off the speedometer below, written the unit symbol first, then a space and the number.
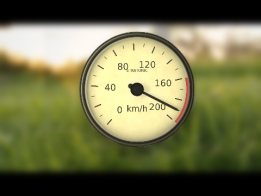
km/h 190
